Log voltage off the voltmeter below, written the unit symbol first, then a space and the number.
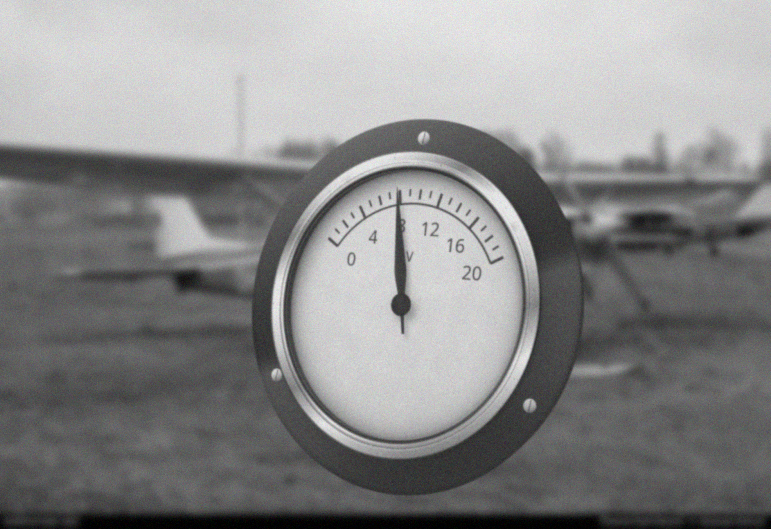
V 8
